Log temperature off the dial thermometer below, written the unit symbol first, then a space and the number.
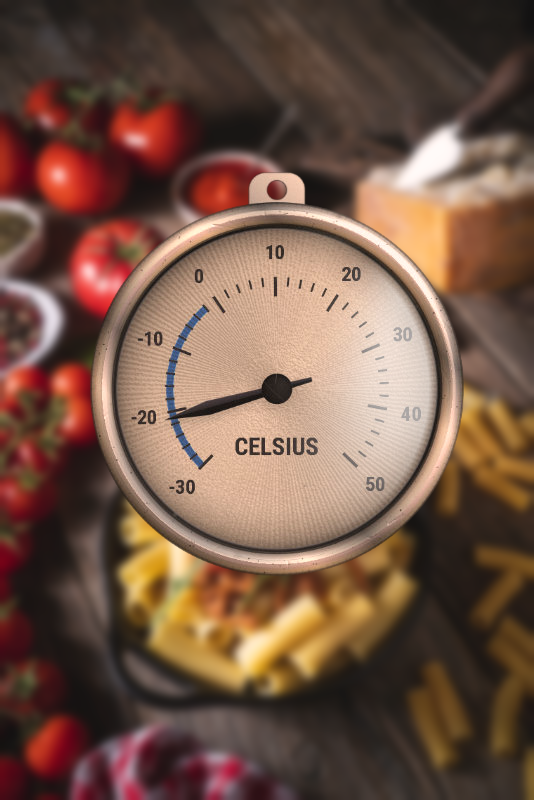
°C -21
